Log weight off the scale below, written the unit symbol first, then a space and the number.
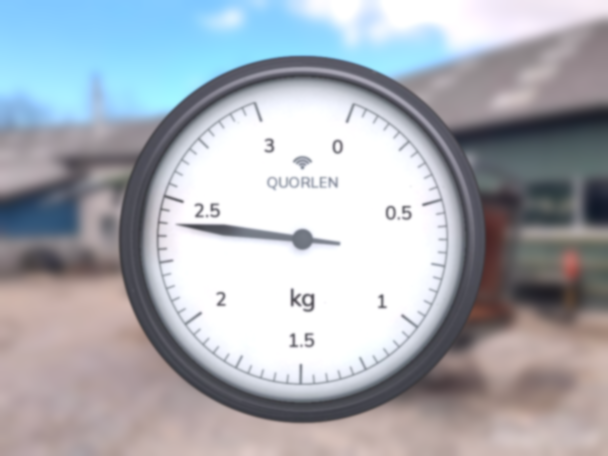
kg 2.4
